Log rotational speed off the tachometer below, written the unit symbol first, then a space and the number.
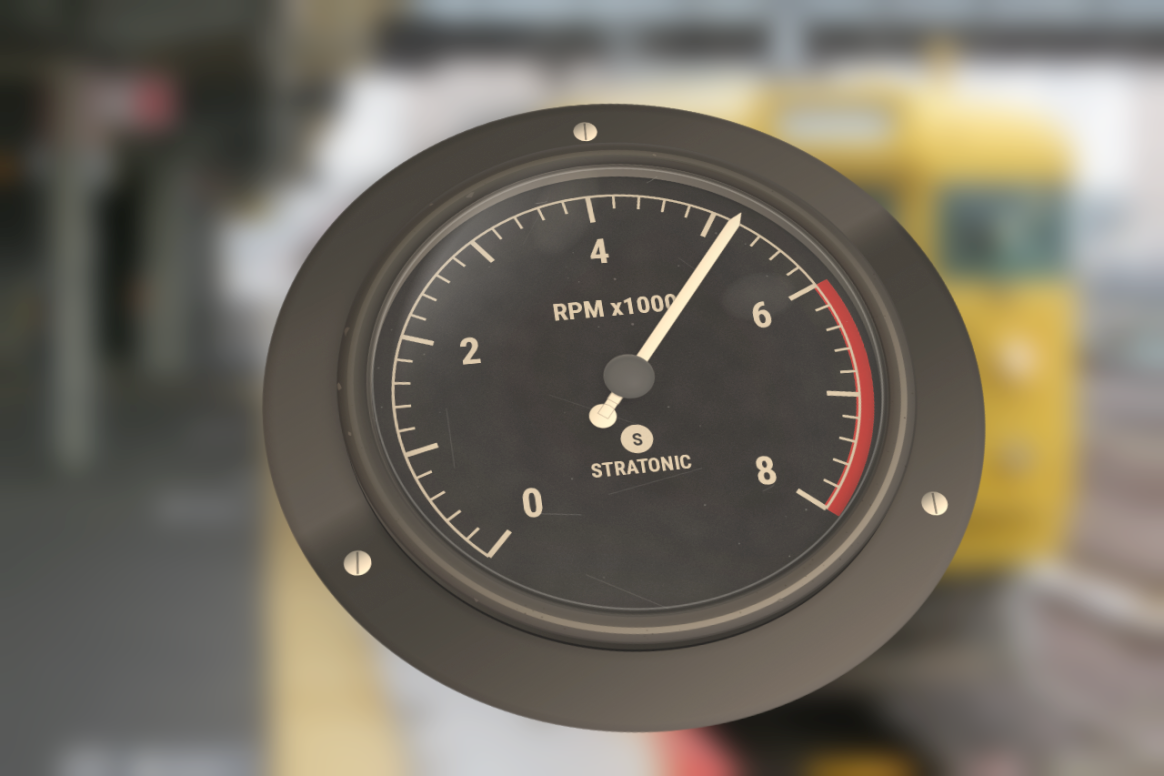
rpm 5200
